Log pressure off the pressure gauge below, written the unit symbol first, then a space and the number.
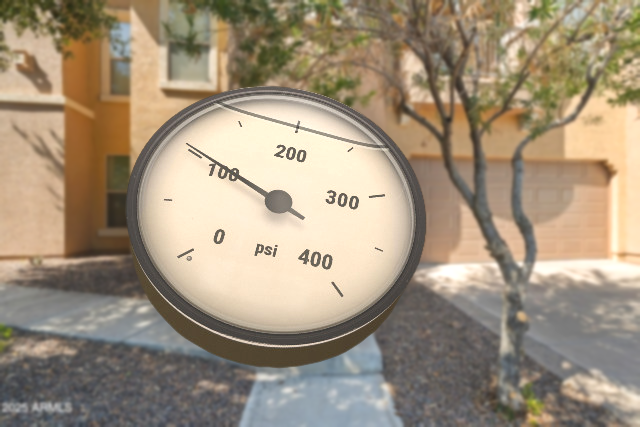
psi 100
